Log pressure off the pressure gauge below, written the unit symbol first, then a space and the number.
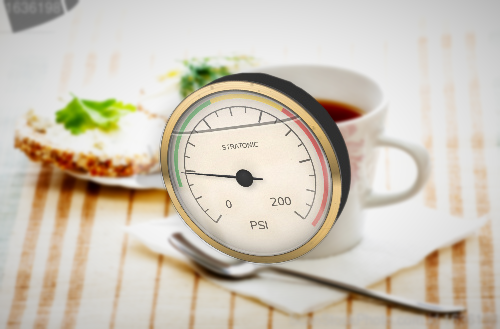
psi 40
